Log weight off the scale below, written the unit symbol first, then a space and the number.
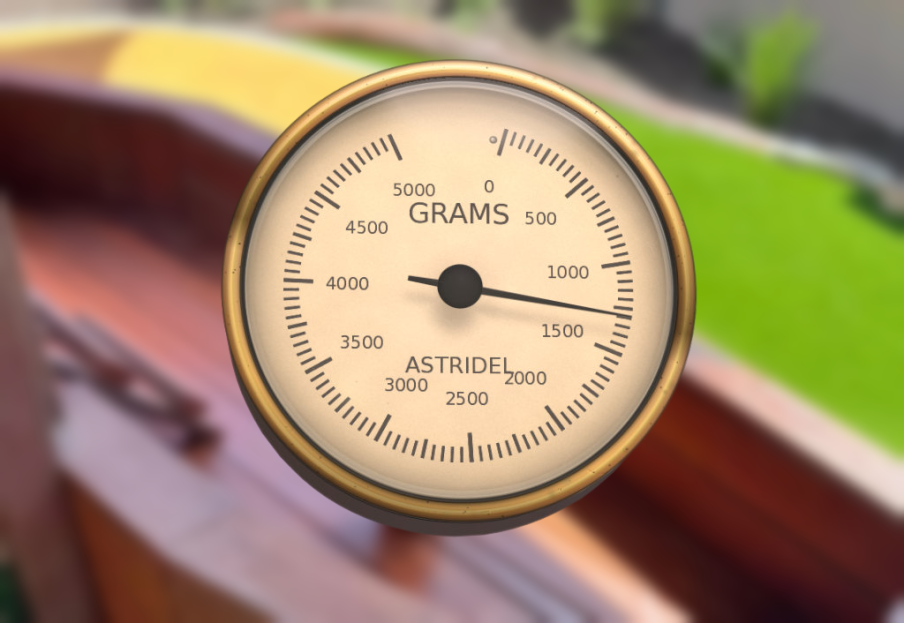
g 1300
